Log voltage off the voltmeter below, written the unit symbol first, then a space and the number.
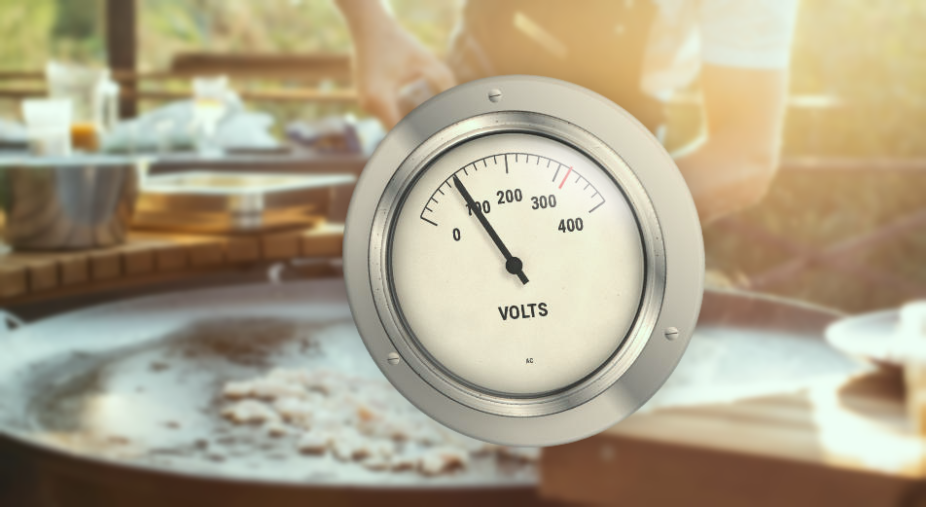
V 100
